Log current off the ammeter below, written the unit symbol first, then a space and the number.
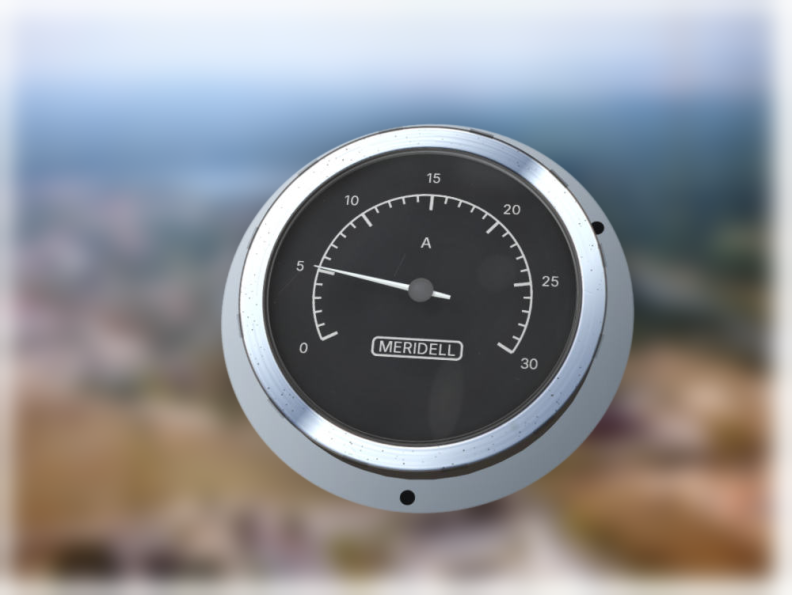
A 5
